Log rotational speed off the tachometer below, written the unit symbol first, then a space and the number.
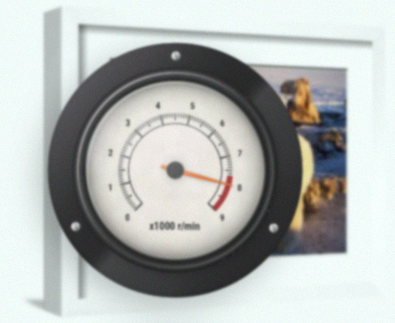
rpm 8000
